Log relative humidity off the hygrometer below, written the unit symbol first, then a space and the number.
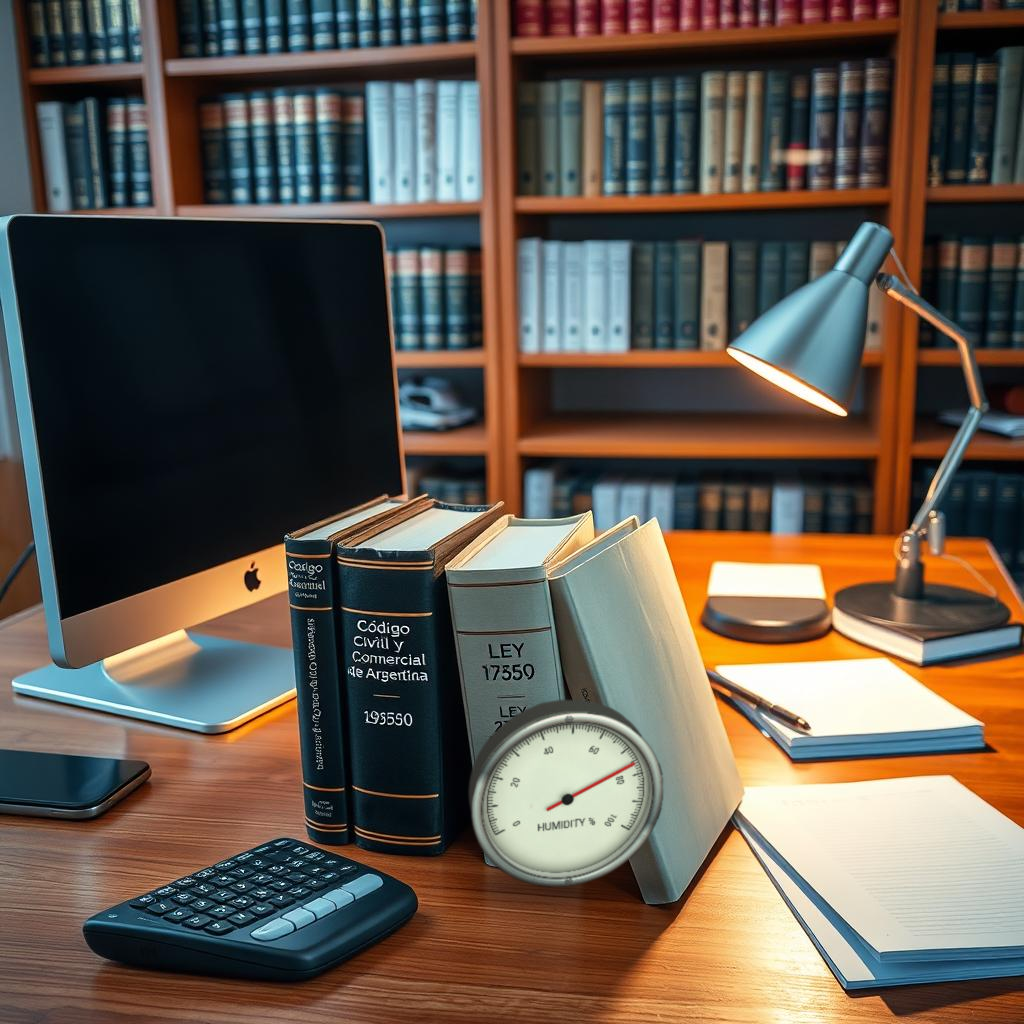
% 75
